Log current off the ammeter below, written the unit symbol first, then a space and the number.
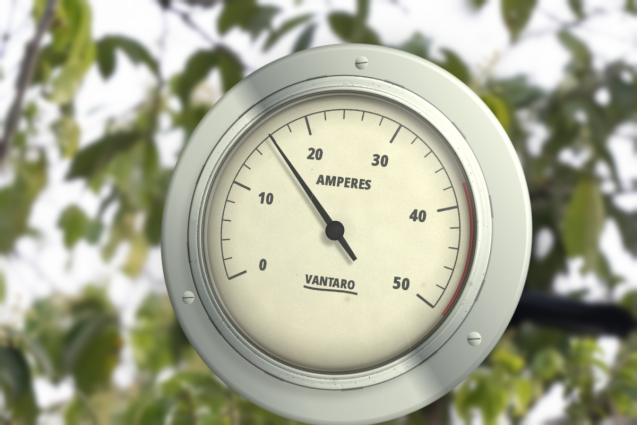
A 16
